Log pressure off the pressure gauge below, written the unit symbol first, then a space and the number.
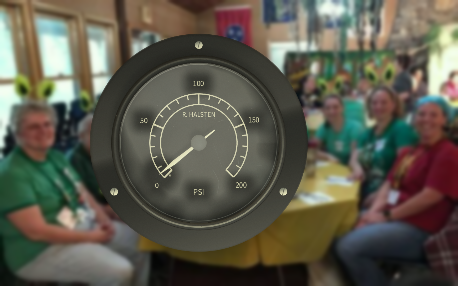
psi 5
